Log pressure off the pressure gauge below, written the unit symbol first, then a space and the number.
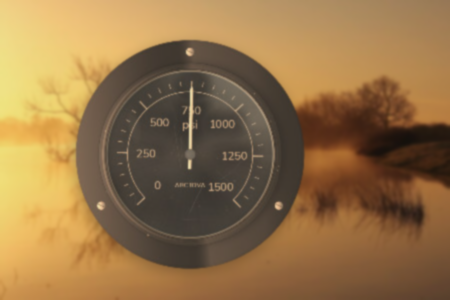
psi 750
